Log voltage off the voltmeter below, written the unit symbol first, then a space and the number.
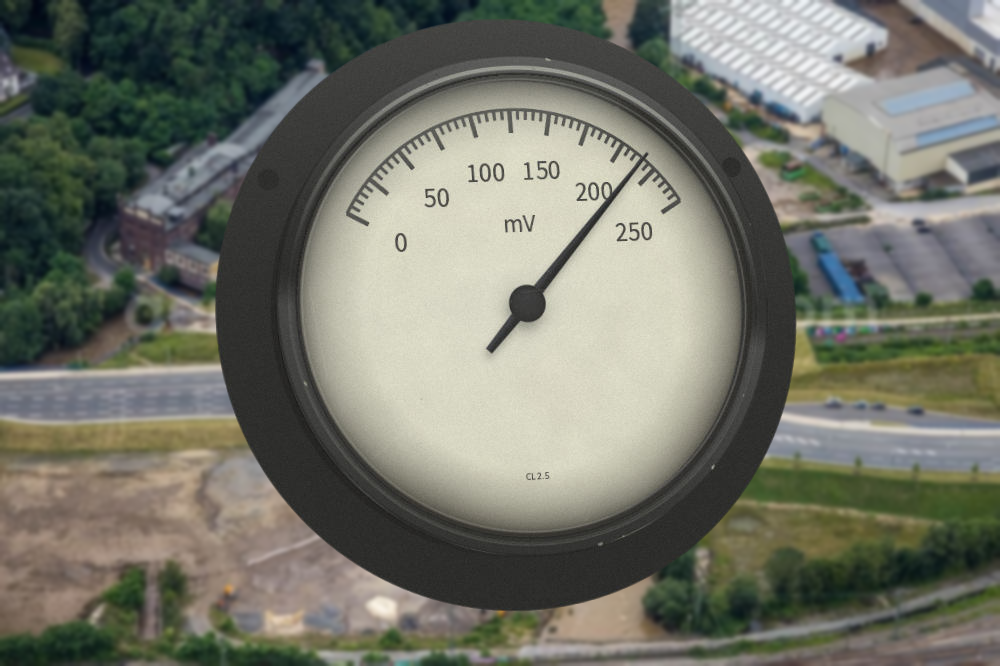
mV 215
